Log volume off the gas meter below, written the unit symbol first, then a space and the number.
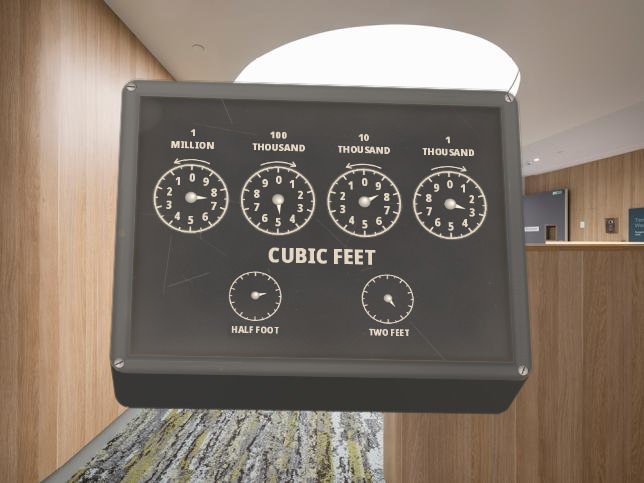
ft³ 748300
